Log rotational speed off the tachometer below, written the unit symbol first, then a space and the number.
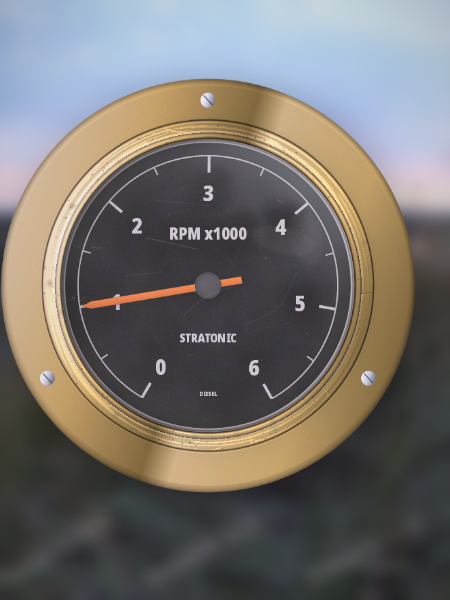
rpm 1000
